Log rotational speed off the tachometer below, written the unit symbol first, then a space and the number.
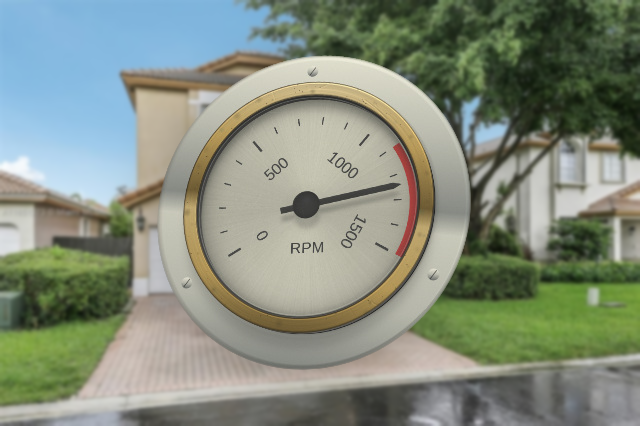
rpm 1250
